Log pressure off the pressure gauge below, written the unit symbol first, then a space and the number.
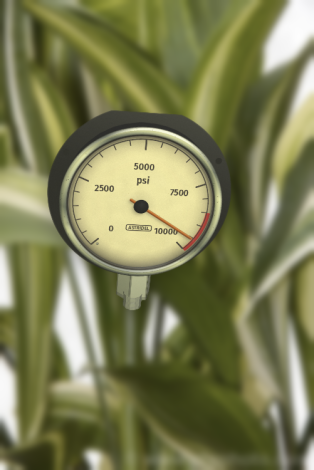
psi 9500
